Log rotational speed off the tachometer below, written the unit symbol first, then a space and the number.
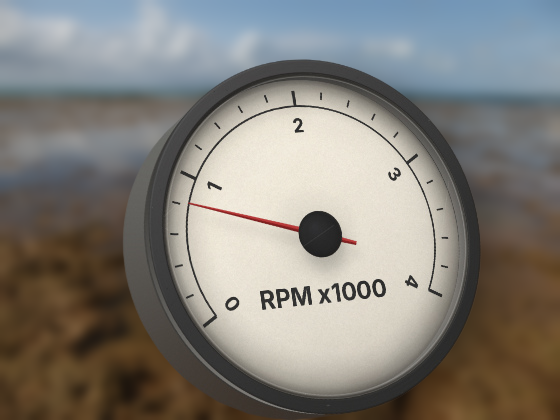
rpm 800
